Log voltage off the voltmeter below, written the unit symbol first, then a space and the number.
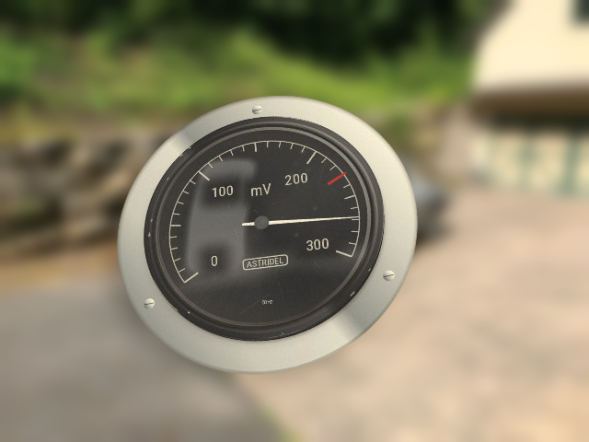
mV 270
